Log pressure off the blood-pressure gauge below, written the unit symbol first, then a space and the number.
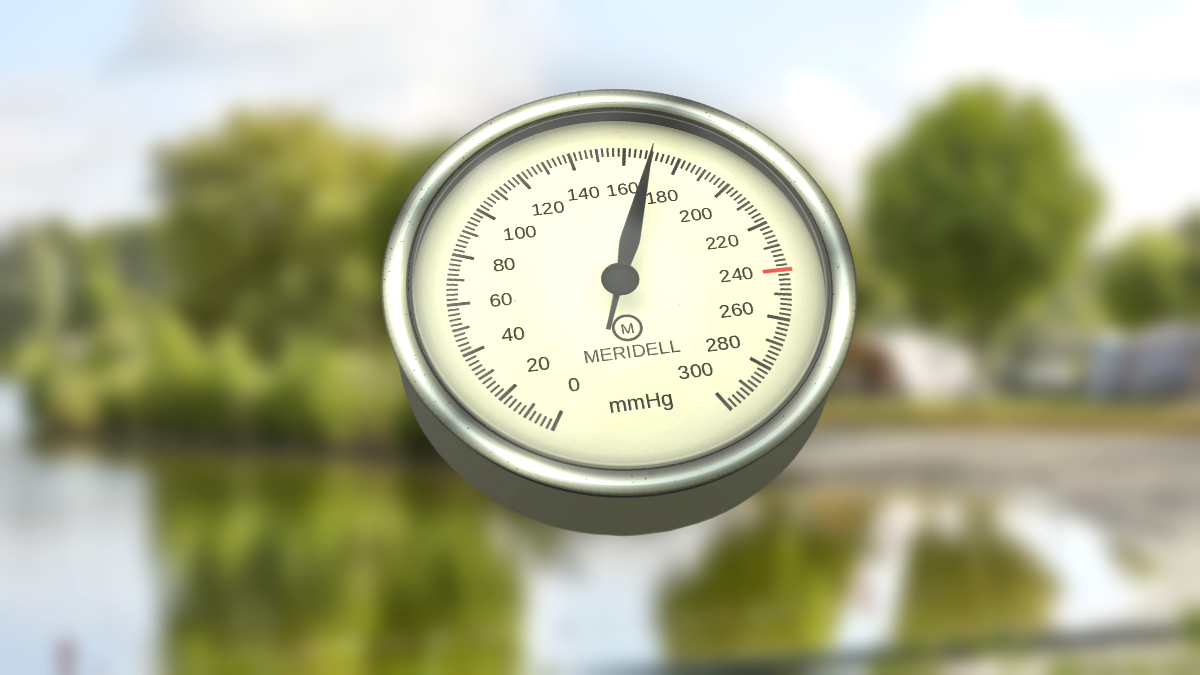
mmHg 170
